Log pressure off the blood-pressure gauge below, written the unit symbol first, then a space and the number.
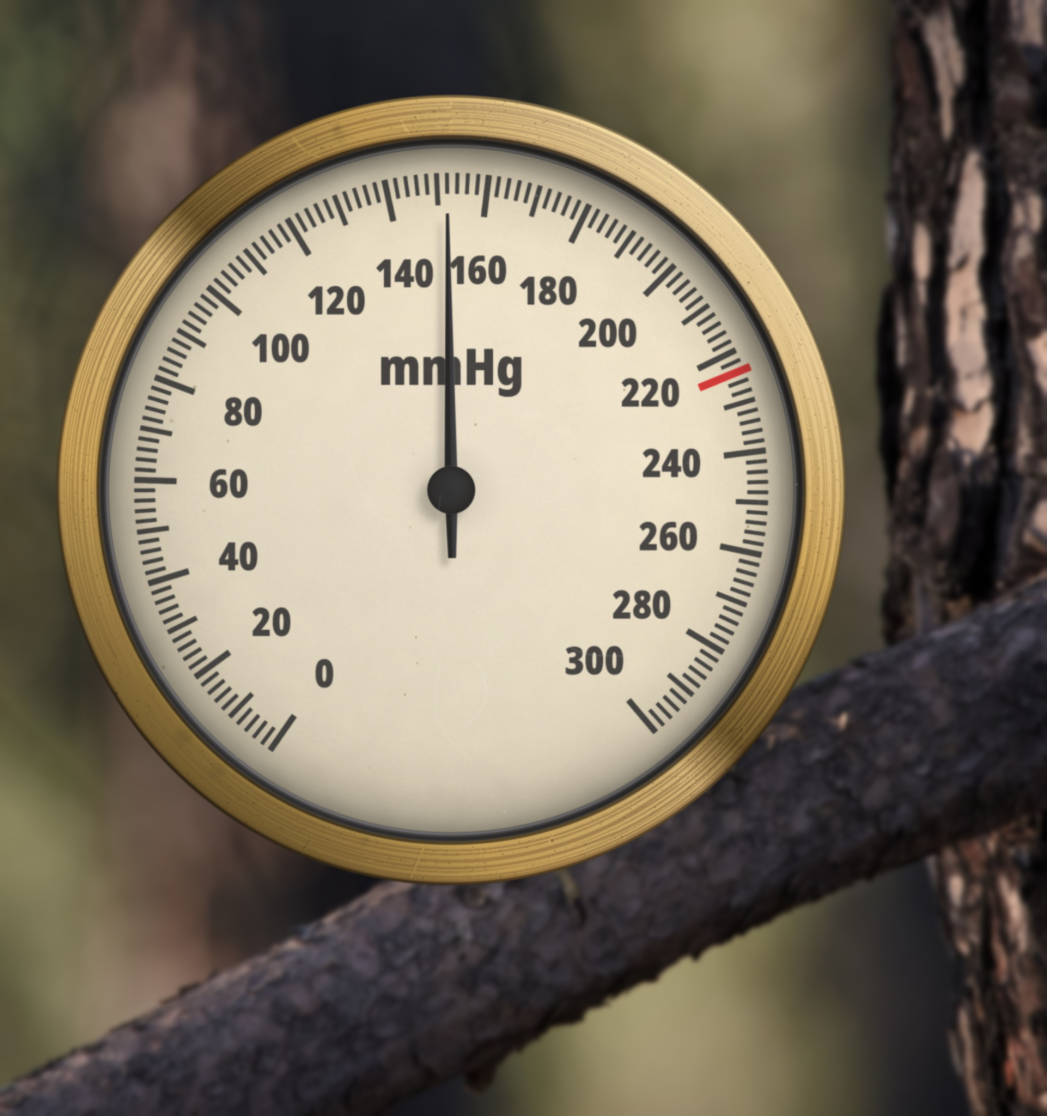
mmHg 152
